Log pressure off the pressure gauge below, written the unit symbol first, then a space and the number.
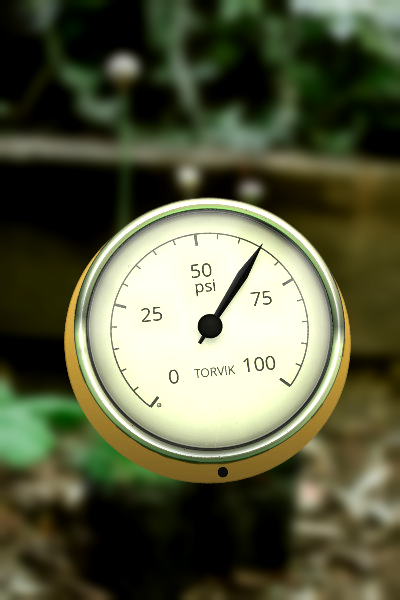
psi 65
